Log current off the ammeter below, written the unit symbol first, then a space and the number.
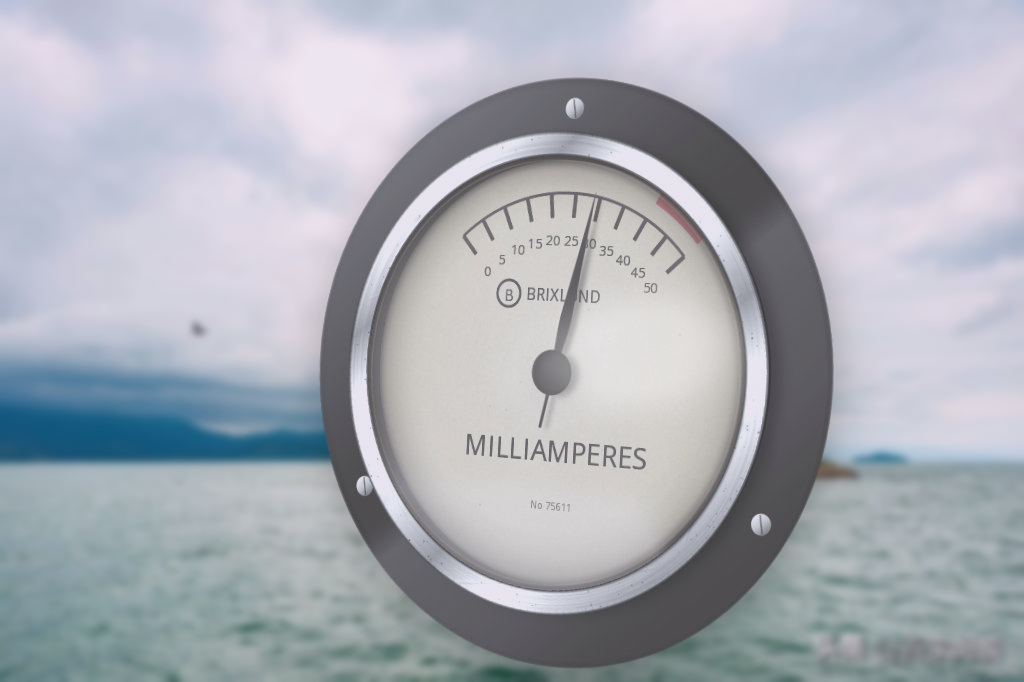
mA 30
